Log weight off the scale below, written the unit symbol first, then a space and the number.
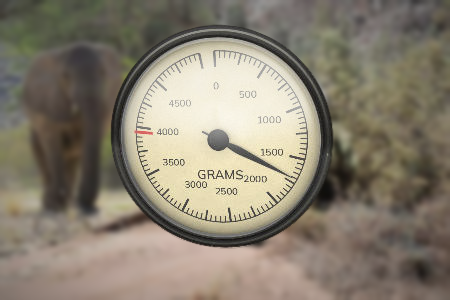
g 1700
